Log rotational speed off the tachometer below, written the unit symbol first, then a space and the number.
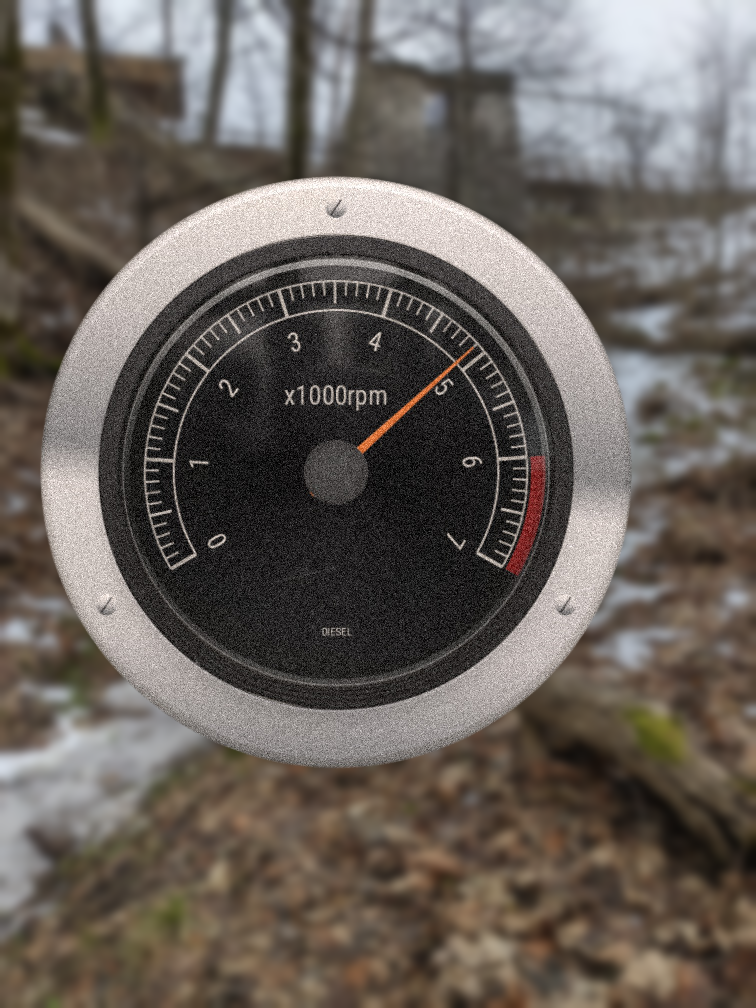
rpm 4900
